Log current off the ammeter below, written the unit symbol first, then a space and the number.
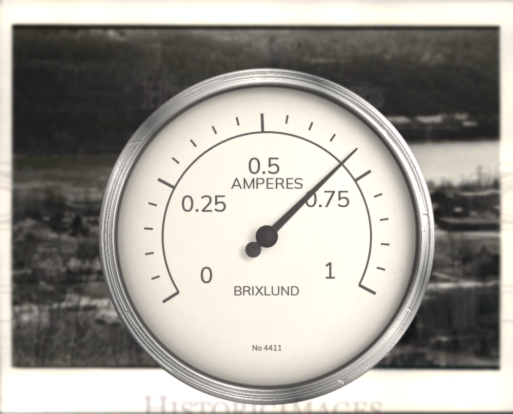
A 0.7
